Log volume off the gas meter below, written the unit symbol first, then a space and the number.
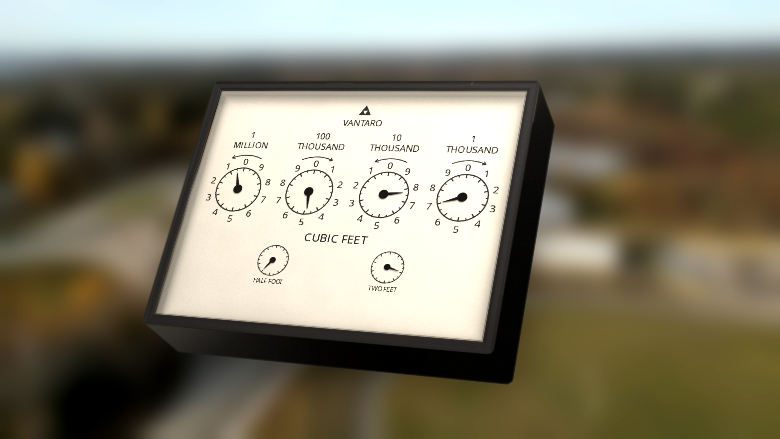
ft³ 47700
